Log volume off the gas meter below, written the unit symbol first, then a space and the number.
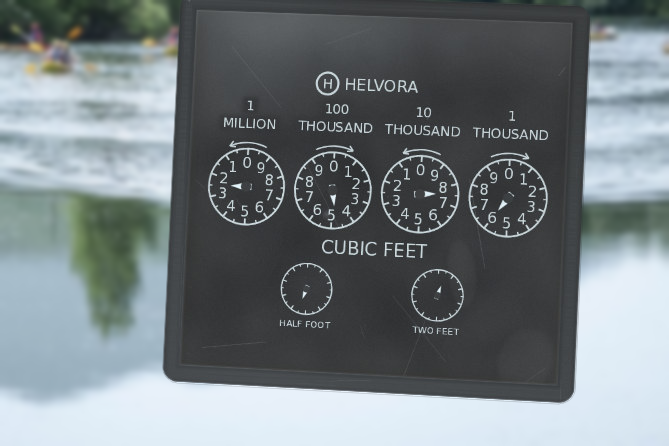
ft³ 247600
